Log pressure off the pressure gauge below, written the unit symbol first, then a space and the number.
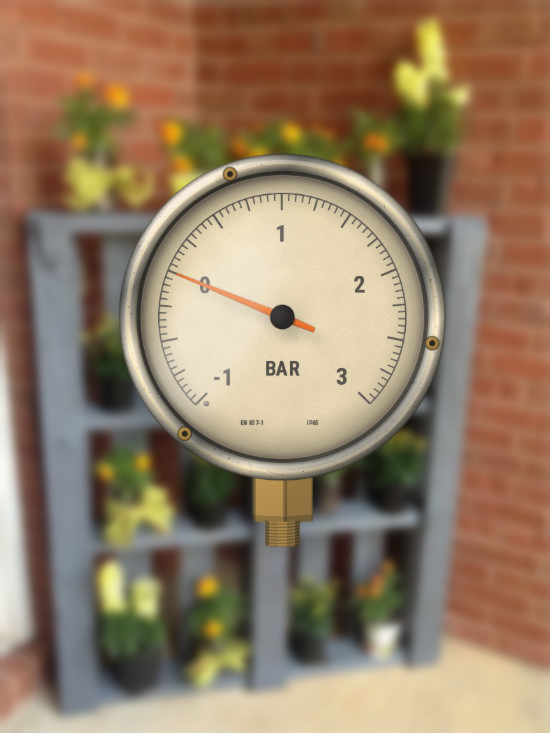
bar 0
